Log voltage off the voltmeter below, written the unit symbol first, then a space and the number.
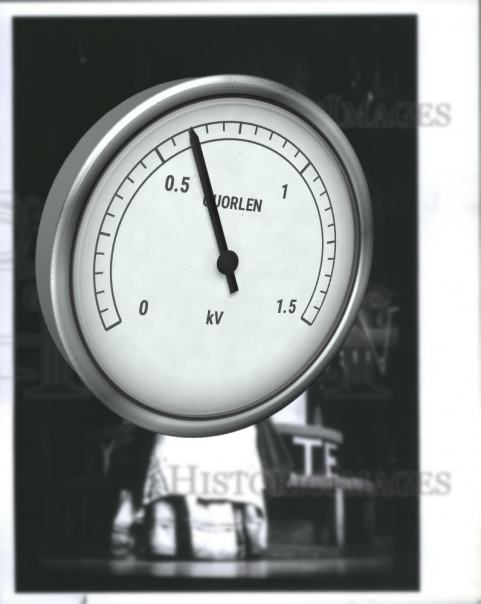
kV 0.6
